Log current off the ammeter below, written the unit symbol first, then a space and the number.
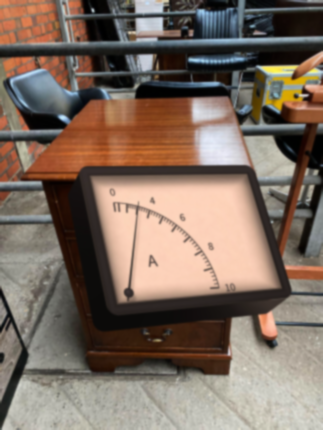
A 3
